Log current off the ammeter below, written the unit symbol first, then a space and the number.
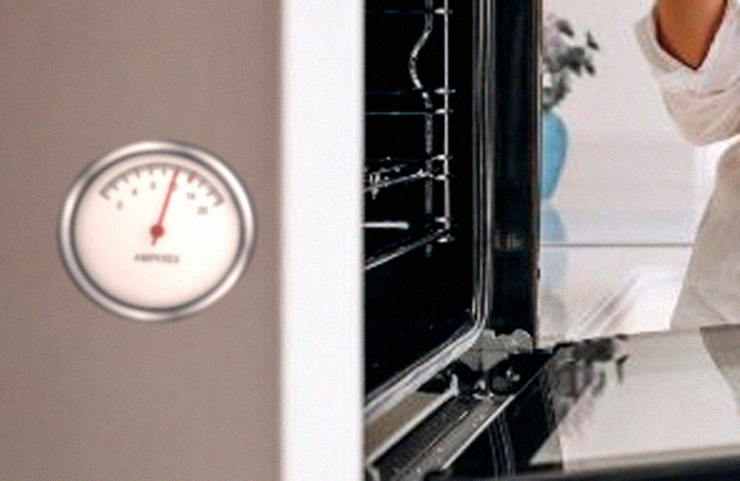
A 12
